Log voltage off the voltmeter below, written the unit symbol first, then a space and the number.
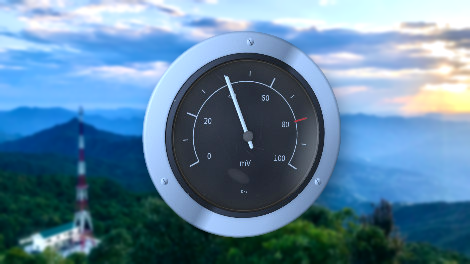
mV 40
